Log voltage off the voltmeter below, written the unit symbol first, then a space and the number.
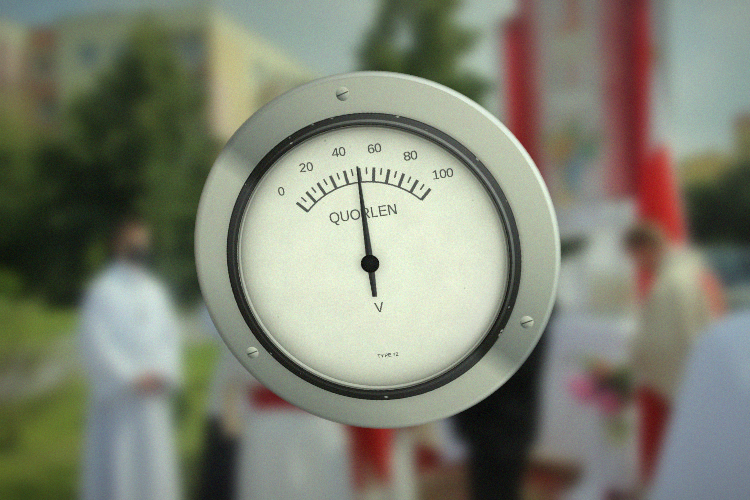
V 50
